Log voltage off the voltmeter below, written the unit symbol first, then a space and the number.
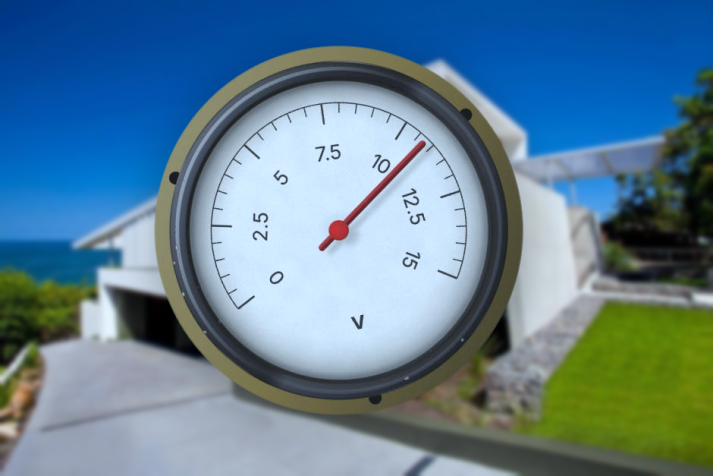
V 10.75
